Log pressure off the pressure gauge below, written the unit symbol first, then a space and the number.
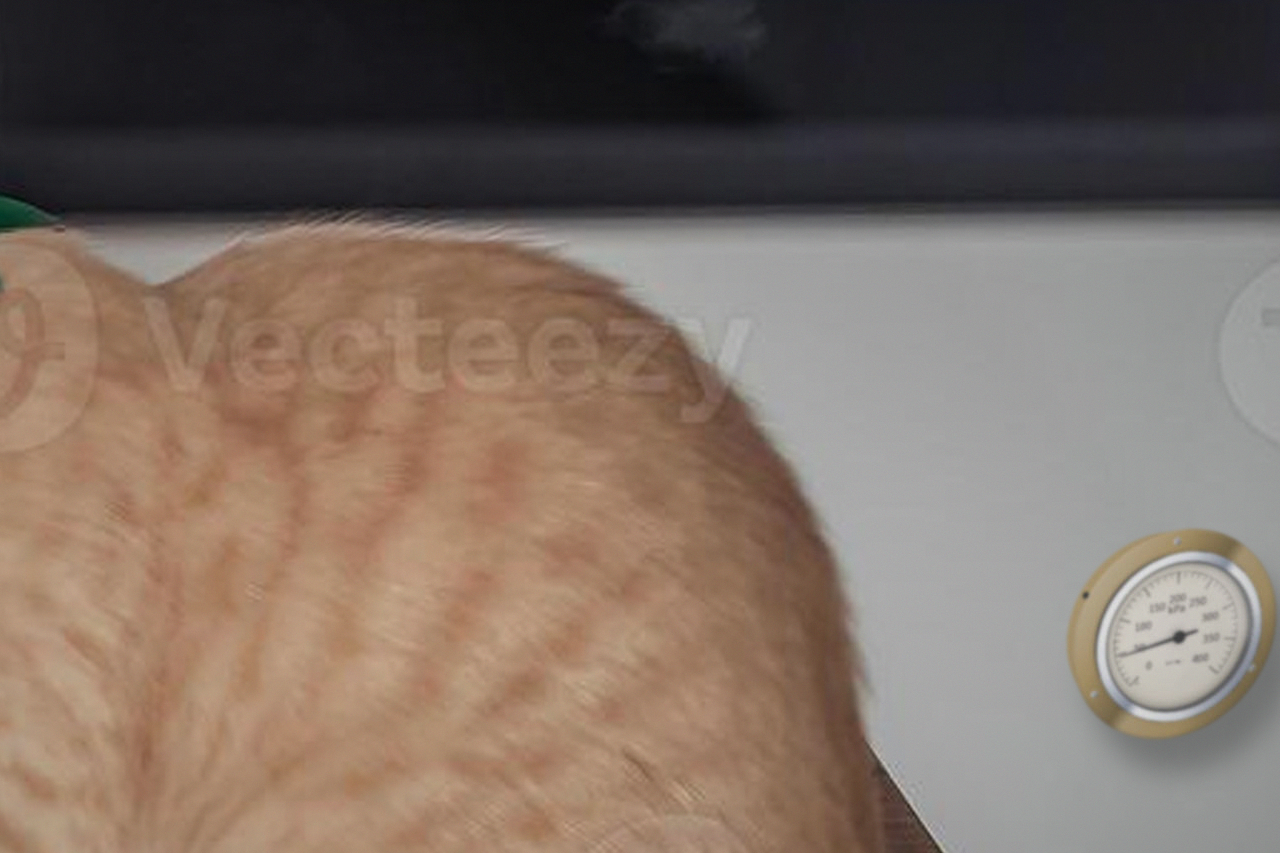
kPa 50
